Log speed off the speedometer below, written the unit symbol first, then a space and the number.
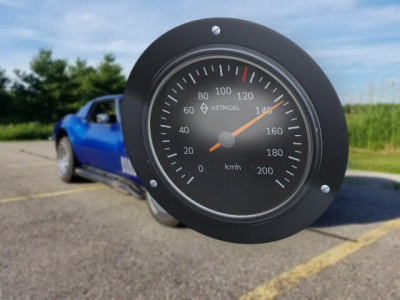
km/h 142.5
